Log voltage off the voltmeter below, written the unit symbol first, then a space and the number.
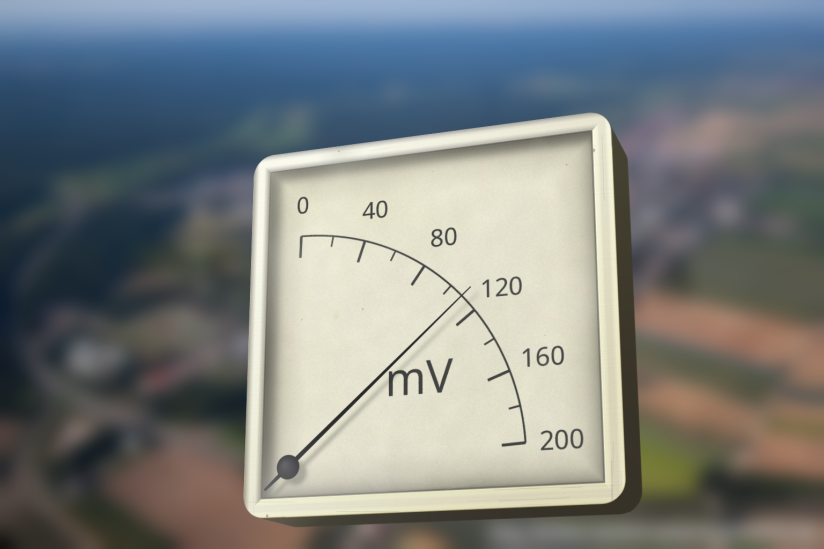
mV 110
